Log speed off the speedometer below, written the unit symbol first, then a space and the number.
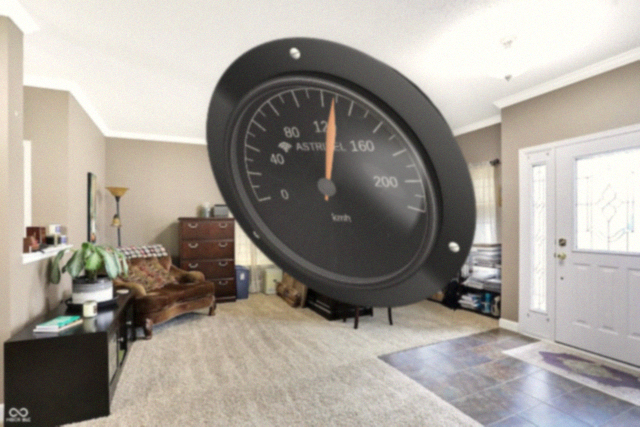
km/h 130
